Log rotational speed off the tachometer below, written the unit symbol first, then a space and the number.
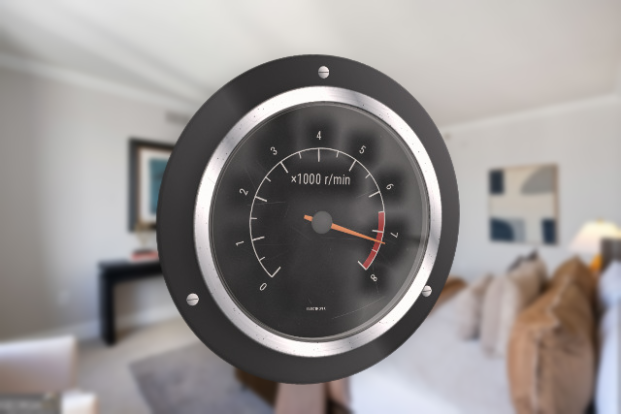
rpm 7250
